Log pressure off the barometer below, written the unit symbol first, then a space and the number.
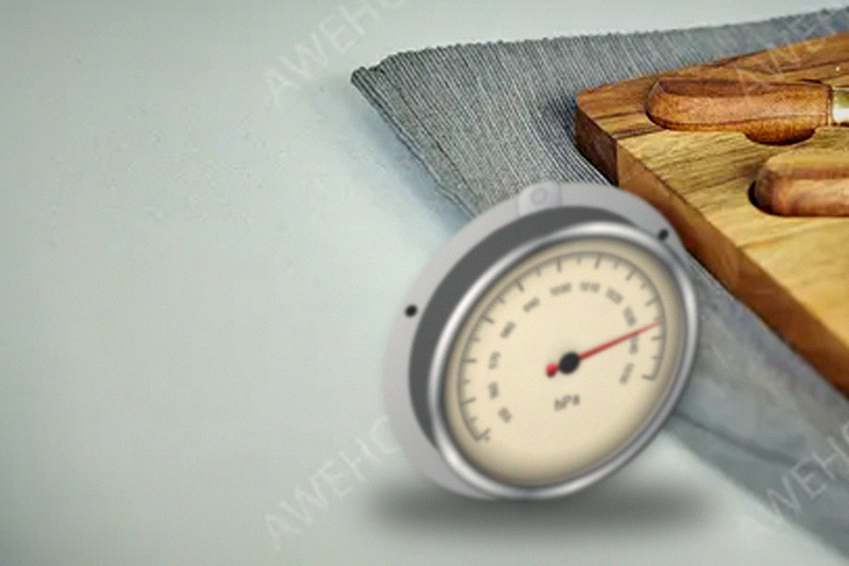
hPa 1035
